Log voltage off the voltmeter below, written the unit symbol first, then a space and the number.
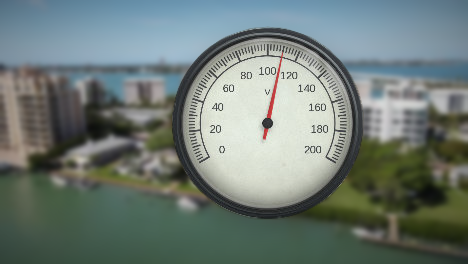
V 110
